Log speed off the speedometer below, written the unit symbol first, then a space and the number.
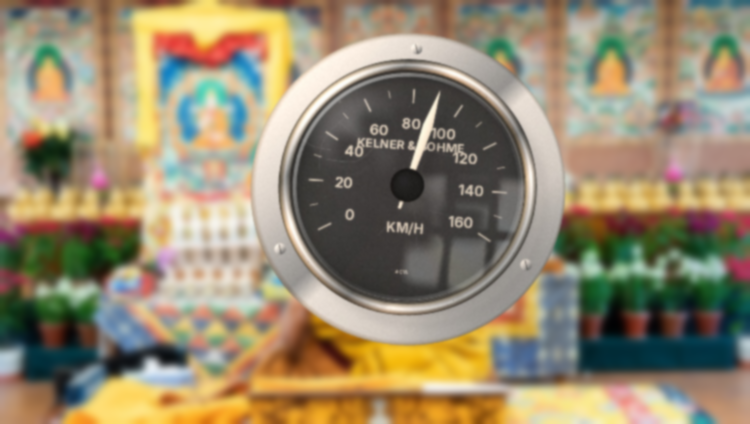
km/h 90
